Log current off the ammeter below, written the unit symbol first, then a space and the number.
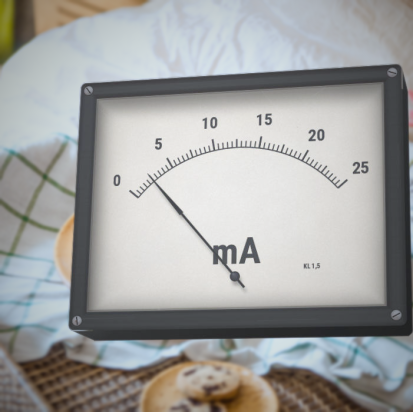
mA 2.5
